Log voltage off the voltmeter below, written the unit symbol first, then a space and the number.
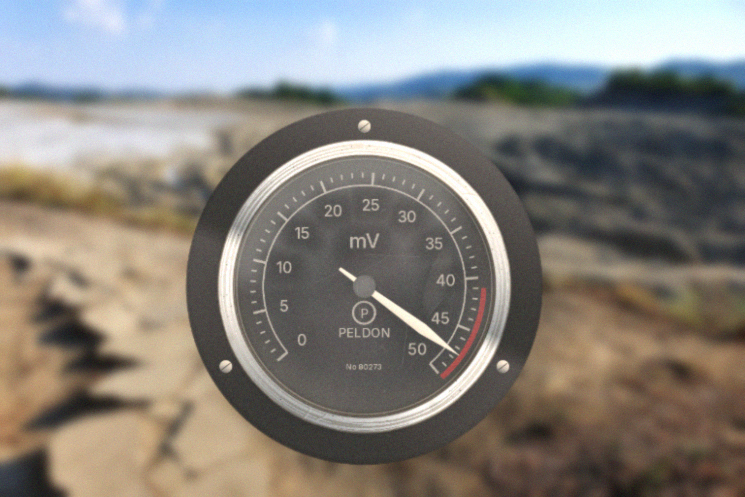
mV 47.5
